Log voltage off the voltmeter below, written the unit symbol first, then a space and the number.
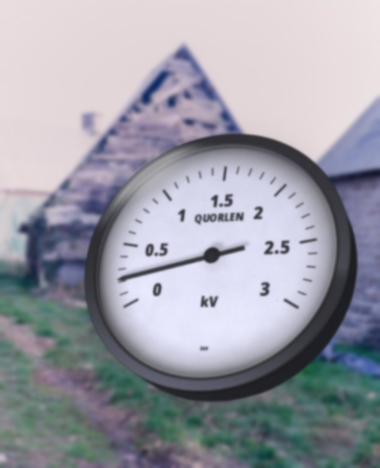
kV 0.2
